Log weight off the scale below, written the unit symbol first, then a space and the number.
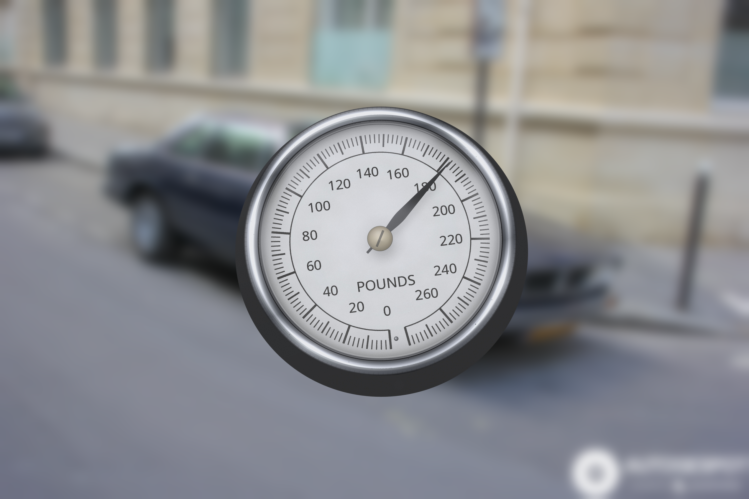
lb 182
